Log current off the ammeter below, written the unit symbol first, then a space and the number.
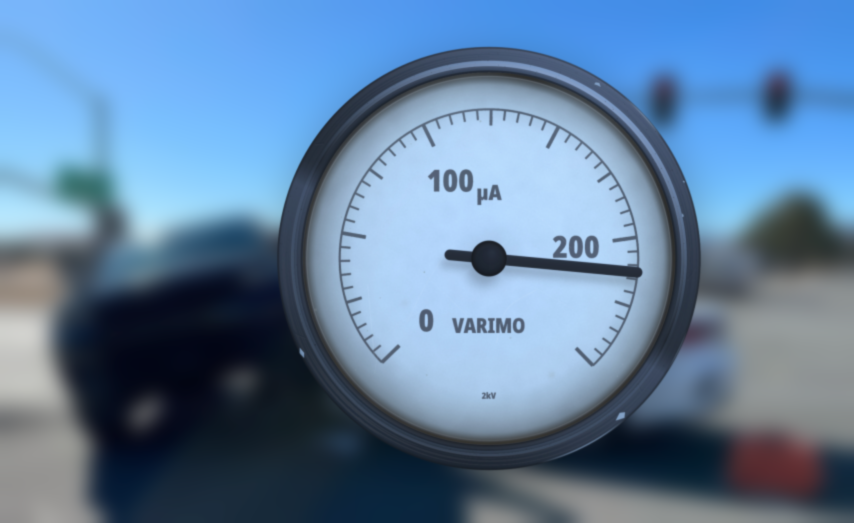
µA 212.5
